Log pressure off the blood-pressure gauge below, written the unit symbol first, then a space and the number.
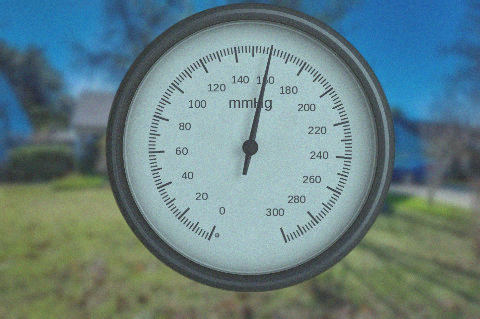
mmHg 160
